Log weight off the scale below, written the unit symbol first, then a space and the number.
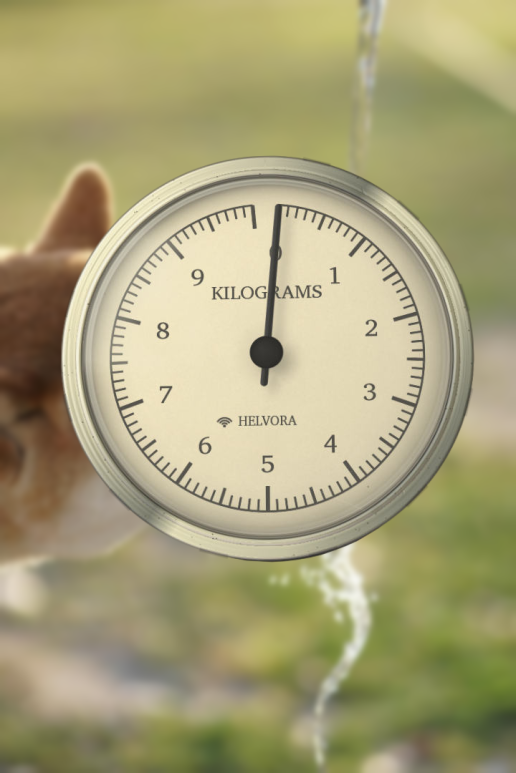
kg 0
